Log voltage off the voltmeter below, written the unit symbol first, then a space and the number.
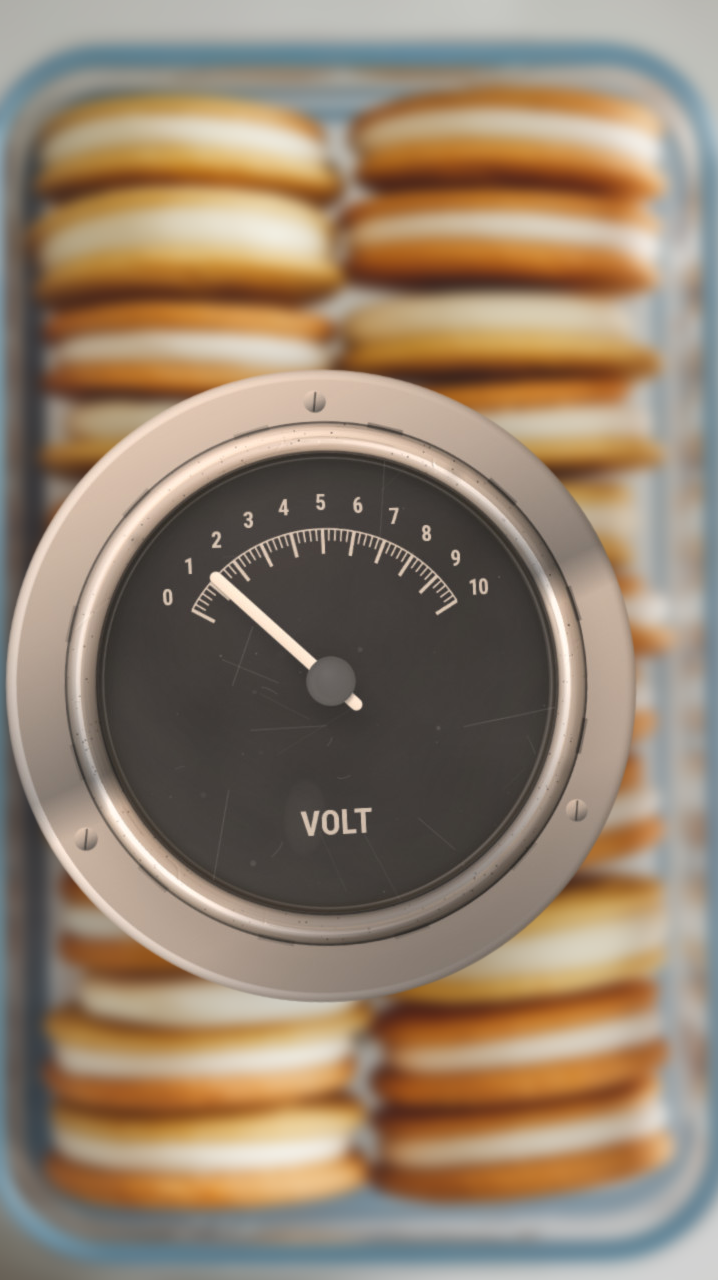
V 1.2
